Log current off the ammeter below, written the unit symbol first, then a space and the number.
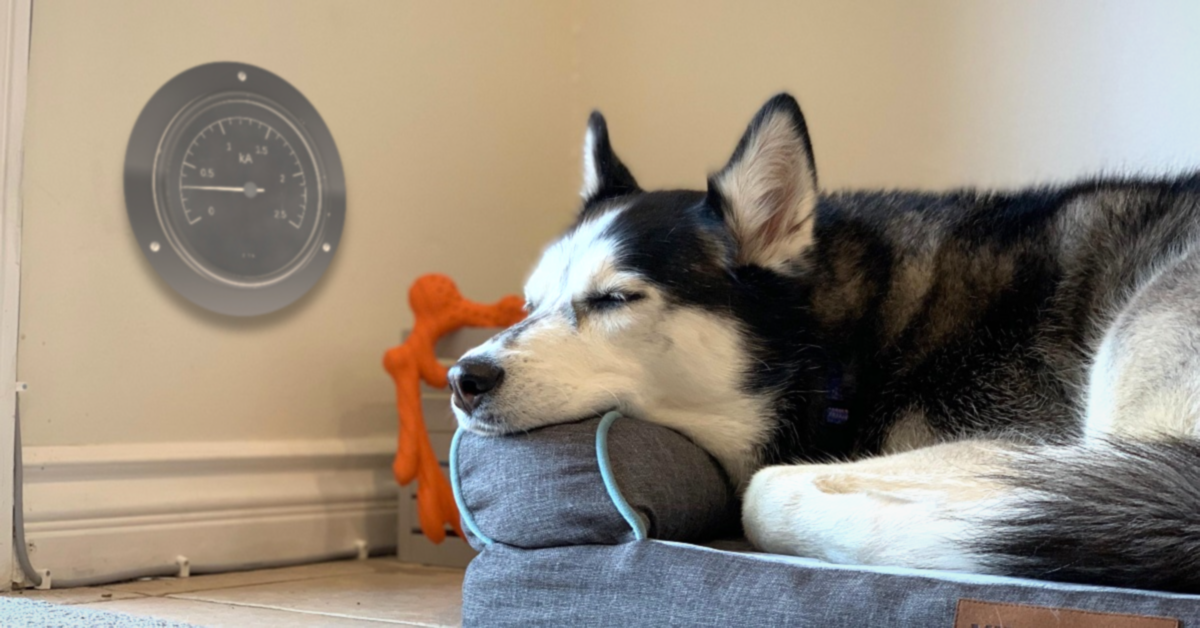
kA 0.3
